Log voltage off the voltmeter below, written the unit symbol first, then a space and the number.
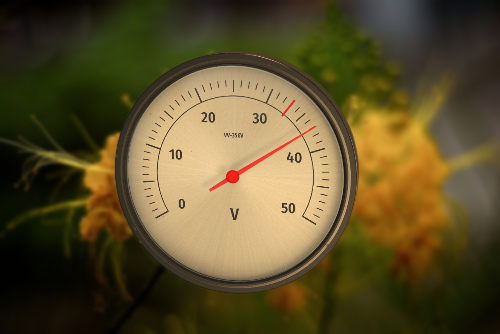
V 37
